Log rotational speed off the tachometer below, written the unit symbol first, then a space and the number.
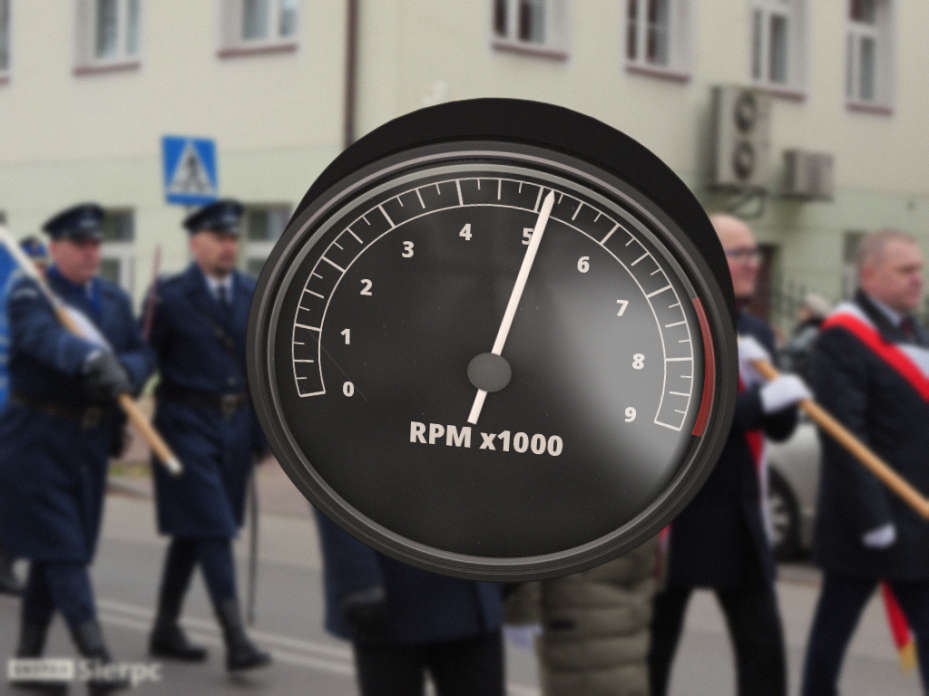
rpm 5125
